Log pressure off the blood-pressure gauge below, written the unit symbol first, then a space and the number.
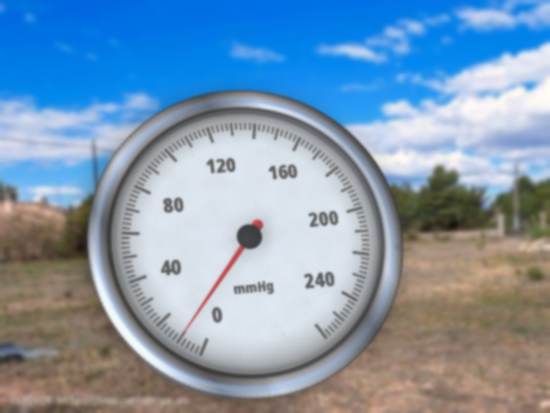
mmHg 10
